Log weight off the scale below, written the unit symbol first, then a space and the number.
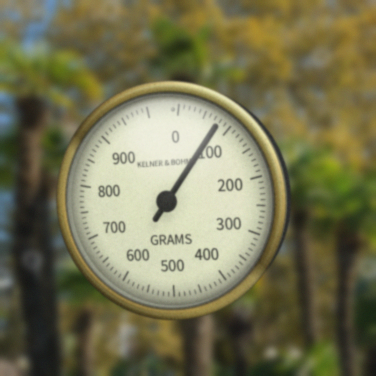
g 80
